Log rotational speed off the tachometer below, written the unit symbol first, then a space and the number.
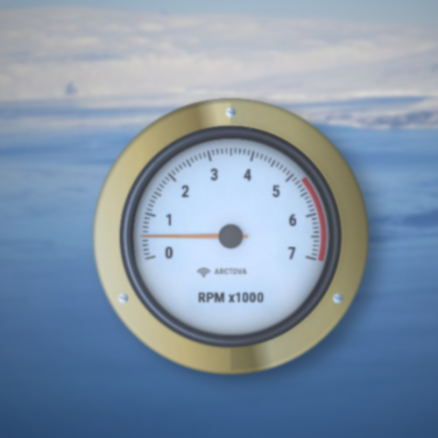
rpm 500
